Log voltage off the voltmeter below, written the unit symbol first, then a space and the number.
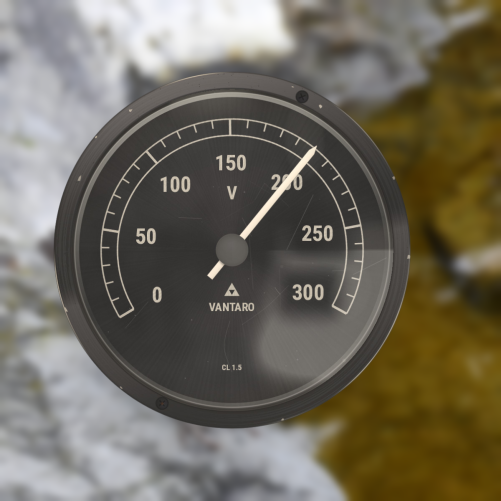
V 200
